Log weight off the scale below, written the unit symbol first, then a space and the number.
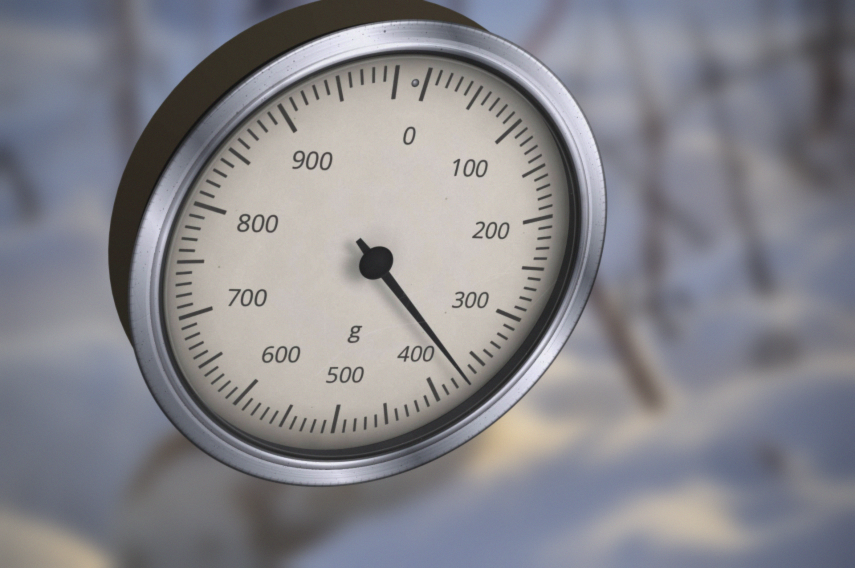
g 370
